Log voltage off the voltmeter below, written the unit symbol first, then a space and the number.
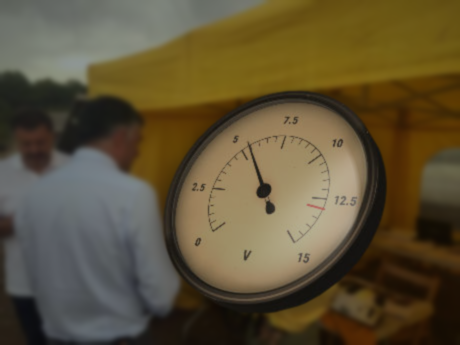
V 5.5
